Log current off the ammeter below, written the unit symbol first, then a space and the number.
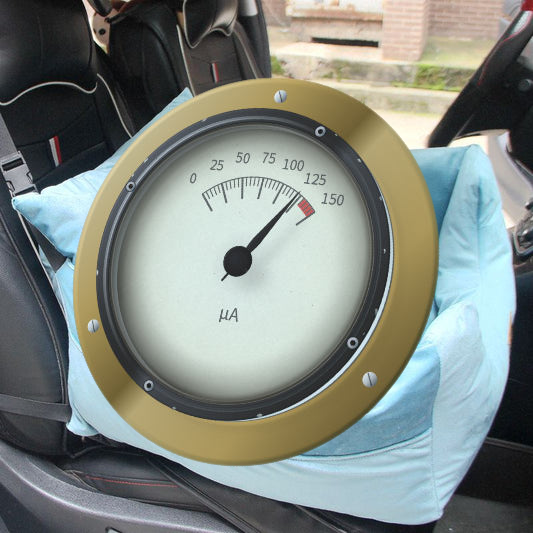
µA 125
